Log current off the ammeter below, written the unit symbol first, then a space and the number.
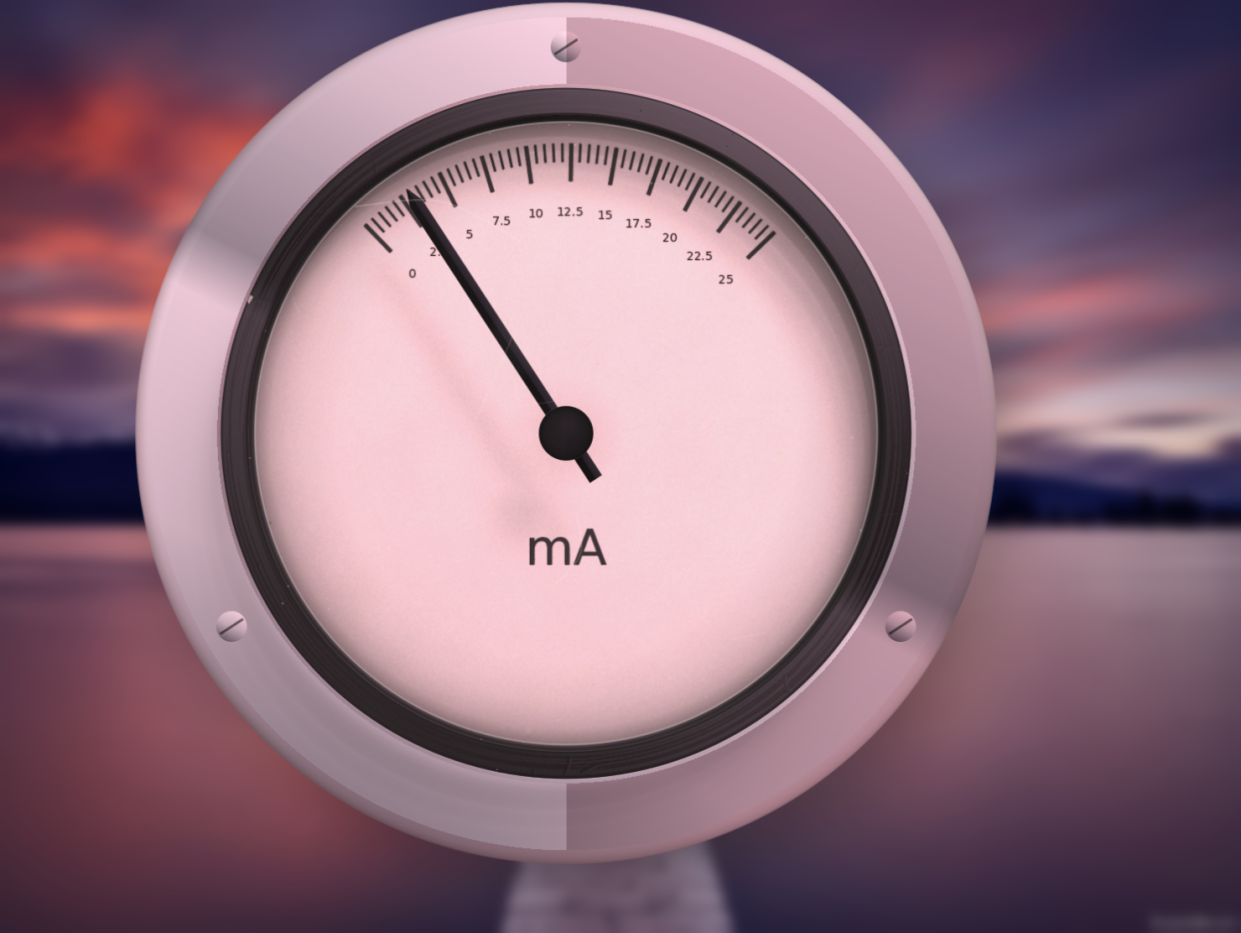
mA 3
